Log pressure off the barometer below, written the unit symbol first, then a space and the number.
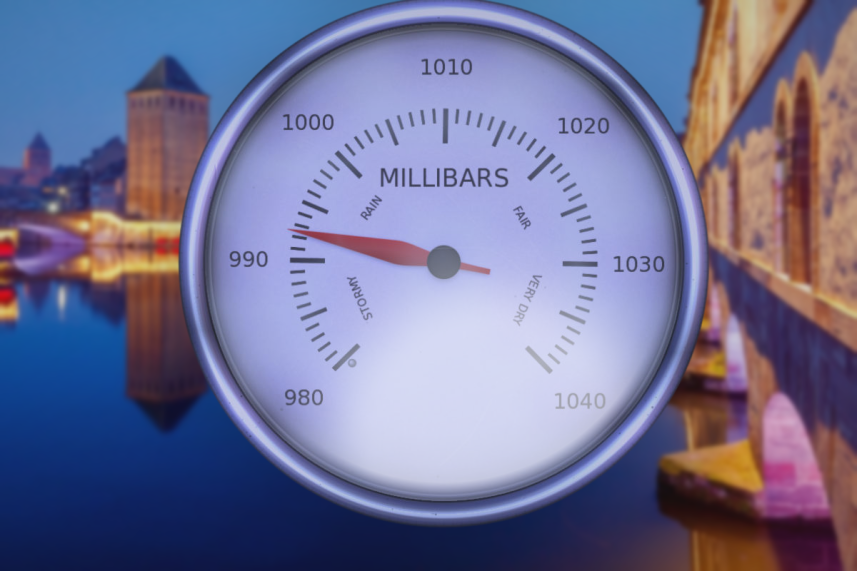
mbar 992.5
